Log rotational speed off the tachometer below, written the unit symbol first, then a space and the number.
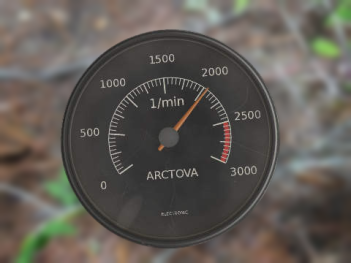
rpm 2050
